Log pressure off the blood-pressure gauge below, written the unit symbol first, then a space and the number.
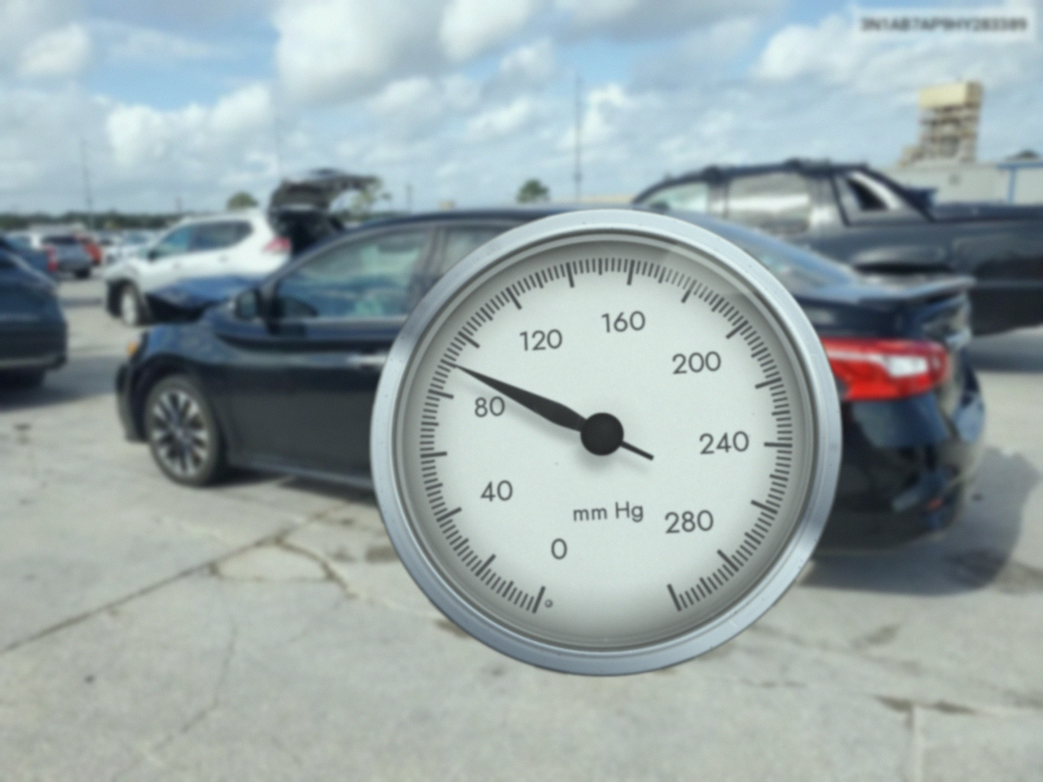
mmHg 90
